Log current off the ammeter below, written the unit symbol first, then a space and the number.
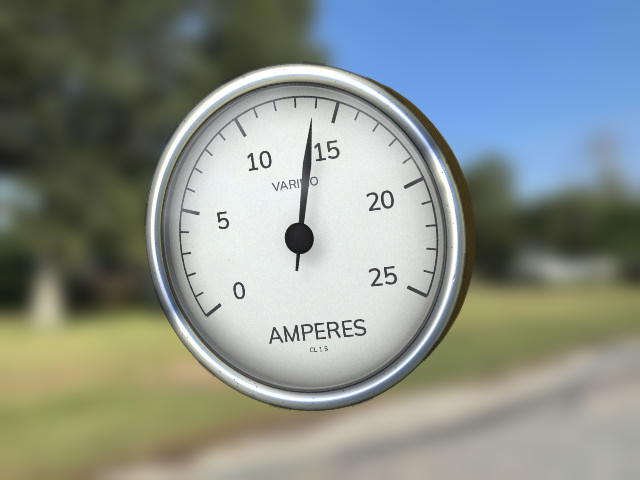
A 14
